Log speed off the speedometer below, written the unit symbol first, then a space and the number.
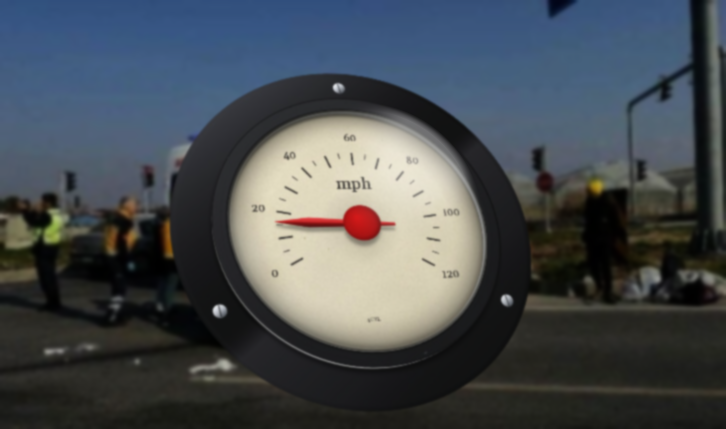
mph 15
